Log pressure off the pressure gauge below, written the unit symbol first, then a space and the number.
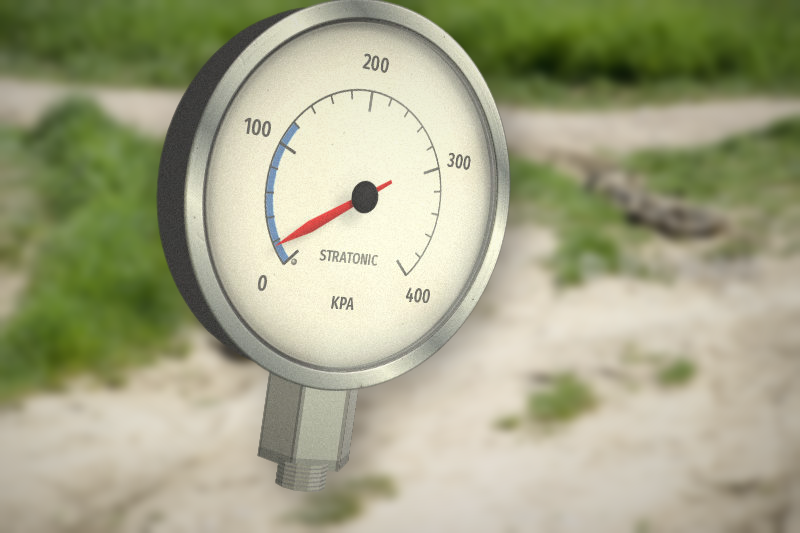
kPa 20
